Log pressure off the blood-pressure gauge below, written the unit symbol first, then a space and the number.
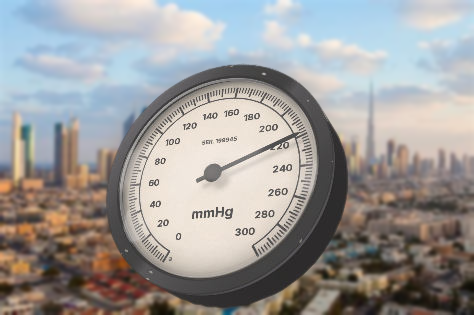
mmHg 220
